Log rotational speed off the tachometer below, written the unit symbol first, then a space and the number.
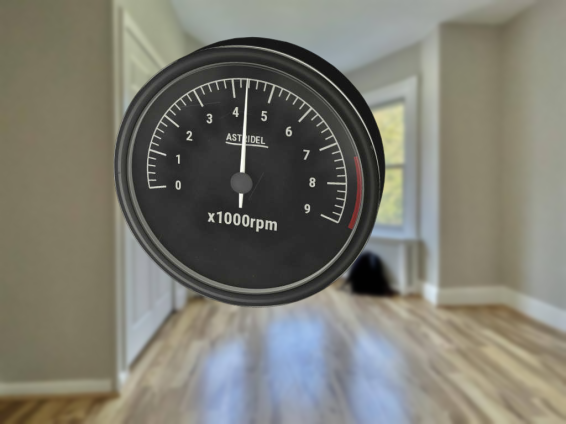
rpm 4400
